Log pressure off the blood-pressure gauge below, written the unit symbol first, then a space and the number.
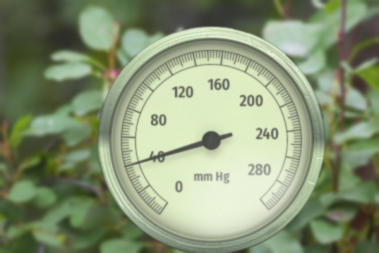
mmHg 40
